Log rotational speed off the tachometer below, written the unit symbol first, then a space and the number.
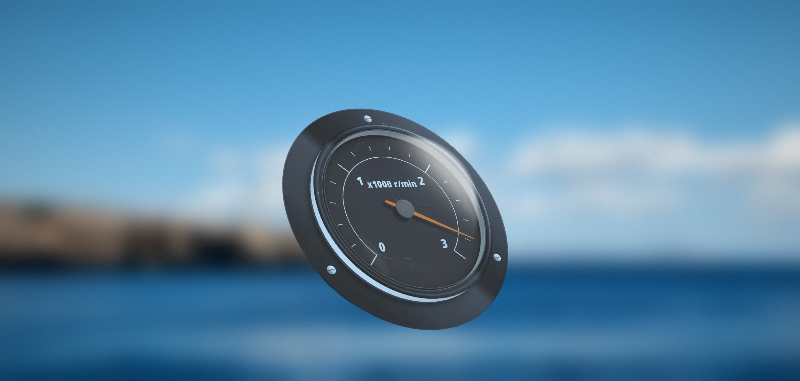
rpm 2800
